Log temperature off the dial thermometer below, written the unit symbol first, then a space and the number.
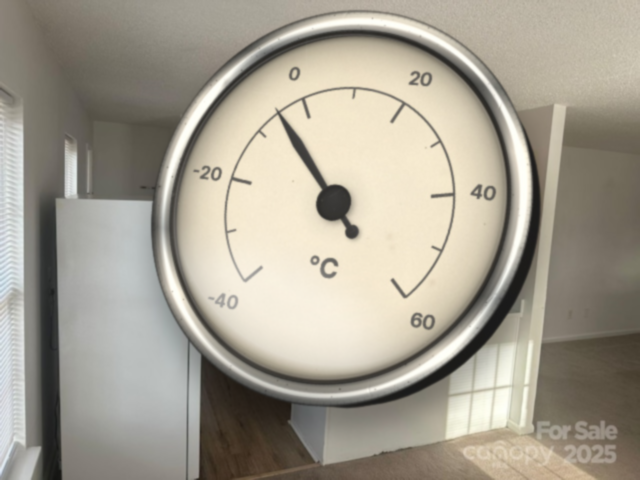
°C -5
